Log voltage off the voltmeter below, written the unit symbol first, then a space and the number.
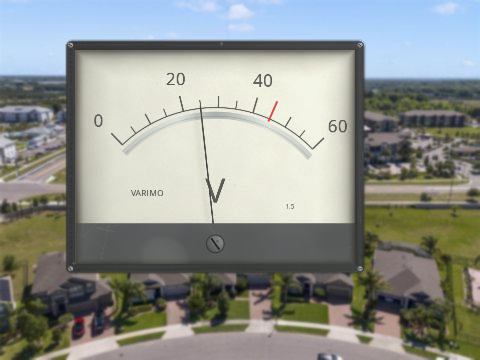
V 25
